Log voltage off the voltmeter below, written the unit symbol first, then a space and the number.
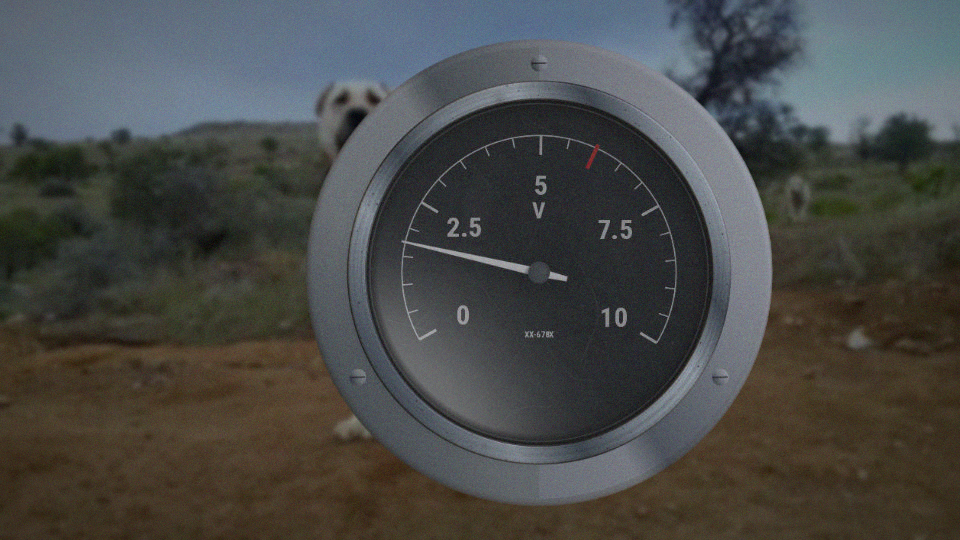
V 1.75
